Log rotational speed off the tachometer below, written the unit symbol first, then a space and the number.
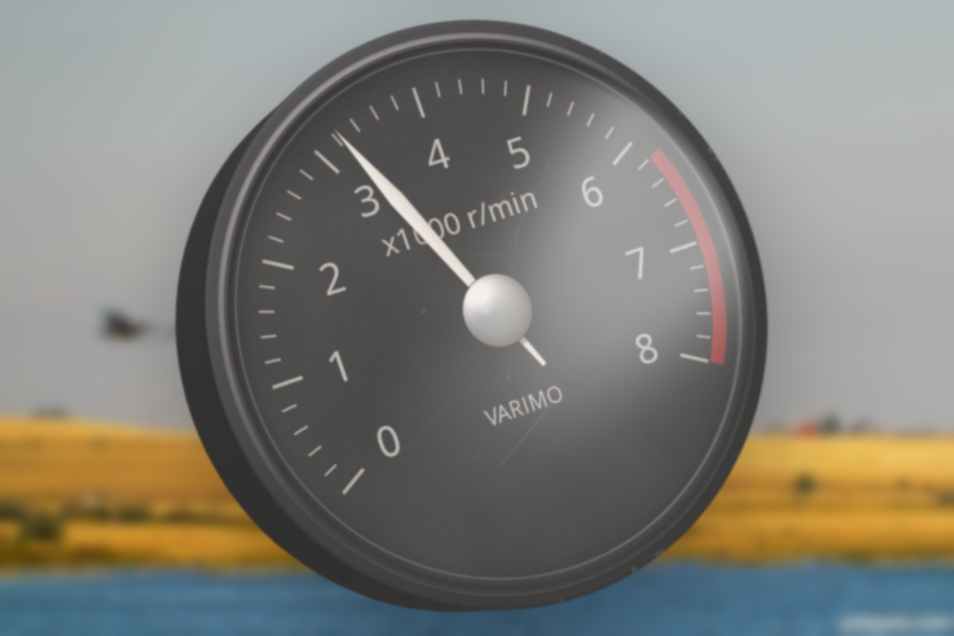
rpm 3200
